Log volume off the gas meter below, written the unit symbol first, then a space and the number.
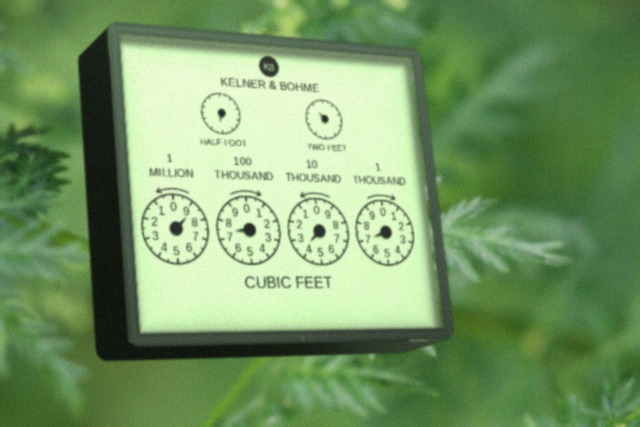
ft³ 873700
